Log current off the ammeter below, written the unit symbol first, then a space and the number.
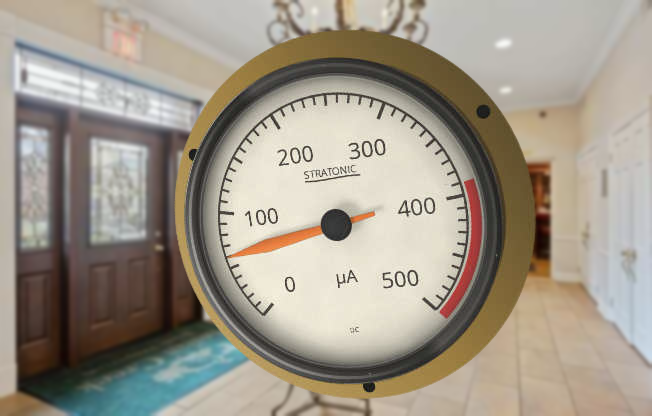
µA 60
